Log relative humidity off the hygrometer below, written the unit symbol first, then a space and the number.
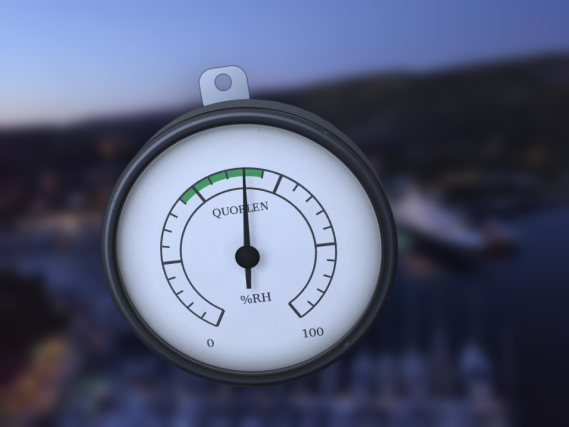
% 52
